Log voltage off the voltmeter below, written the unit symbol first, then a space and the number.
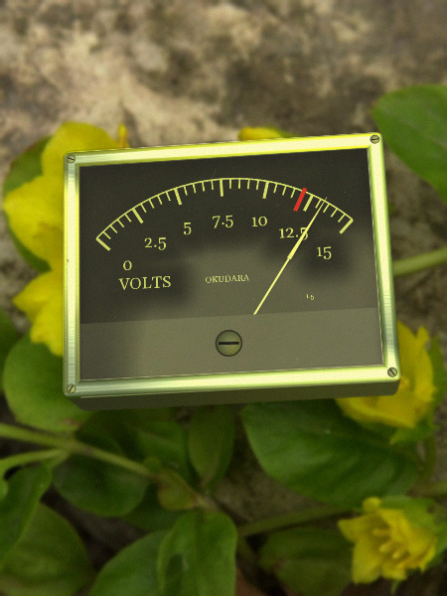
V 13.25
